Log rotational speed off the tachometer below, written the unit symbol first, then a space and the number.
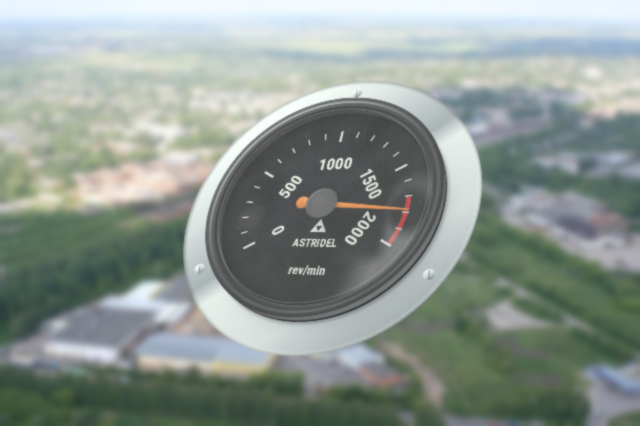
rpm 1800
